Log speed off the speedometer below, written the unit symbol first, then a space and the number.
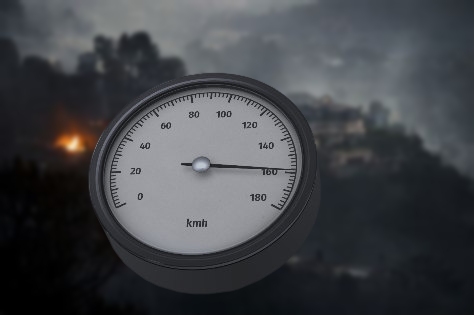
km/h 160
